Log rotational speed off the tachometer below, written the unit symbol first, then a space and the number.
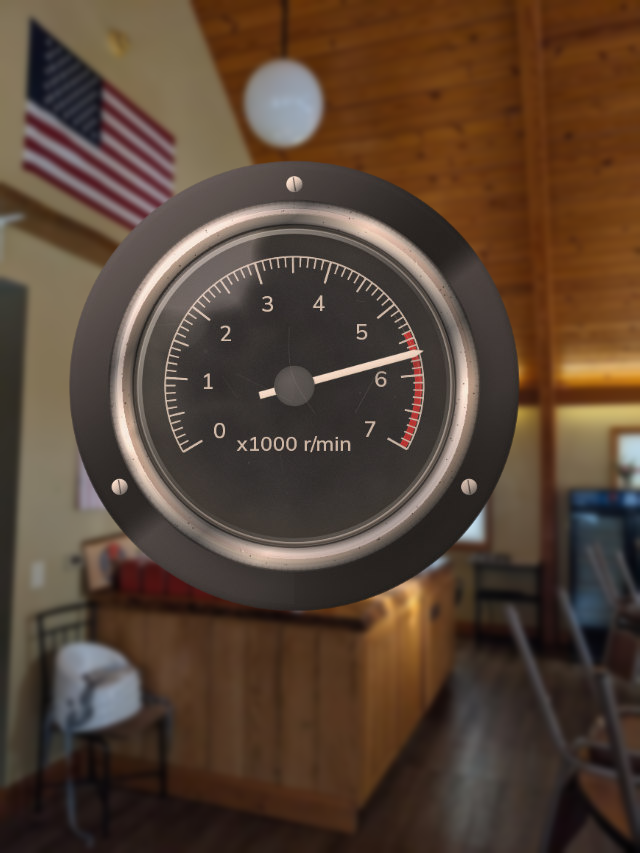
rpm 5700
